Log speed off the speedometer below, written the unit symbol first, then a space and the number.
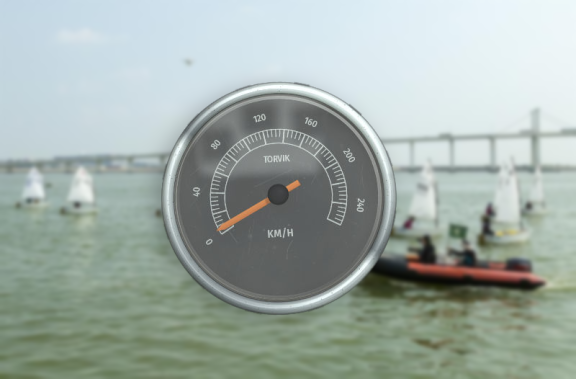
km/h 4
